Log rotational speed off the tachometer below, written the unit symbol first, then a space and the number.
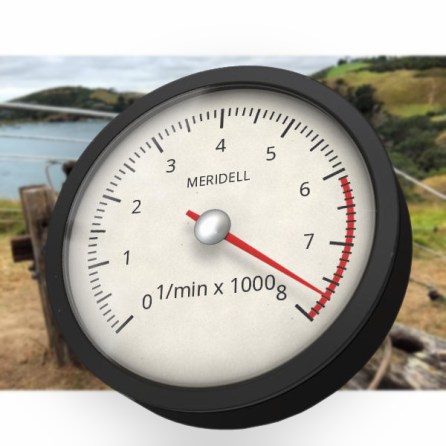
rpm 7700
